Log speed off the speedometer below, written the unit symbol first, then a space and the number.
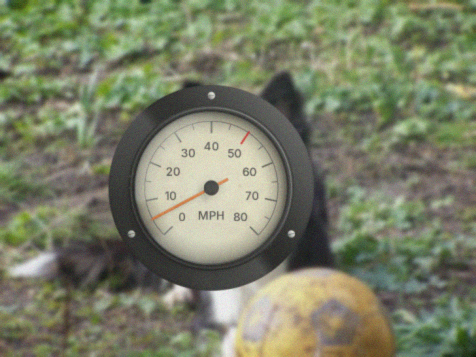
mph 5
